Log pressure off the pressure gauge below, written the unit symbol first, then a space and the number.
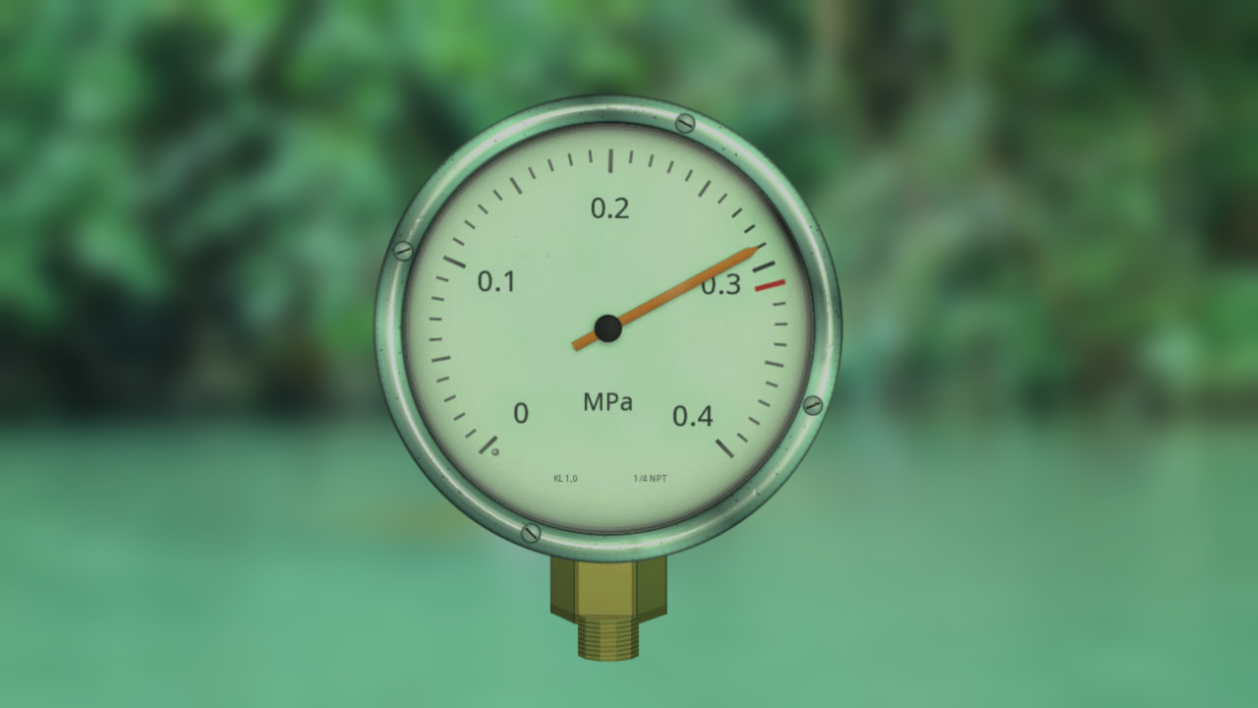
MPa 0.29
